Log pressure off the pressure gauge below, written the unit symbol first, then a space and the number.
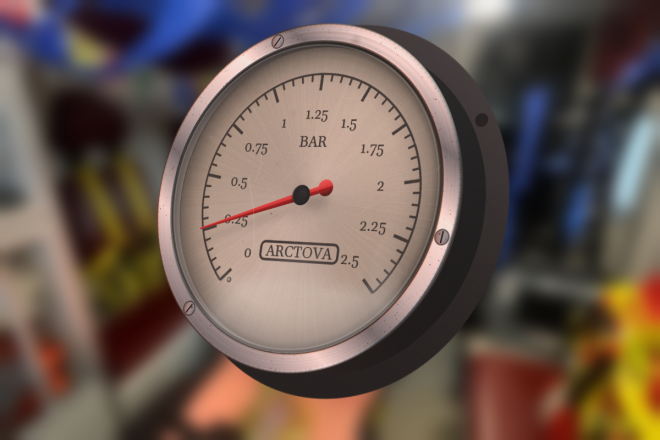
bar 0.25
